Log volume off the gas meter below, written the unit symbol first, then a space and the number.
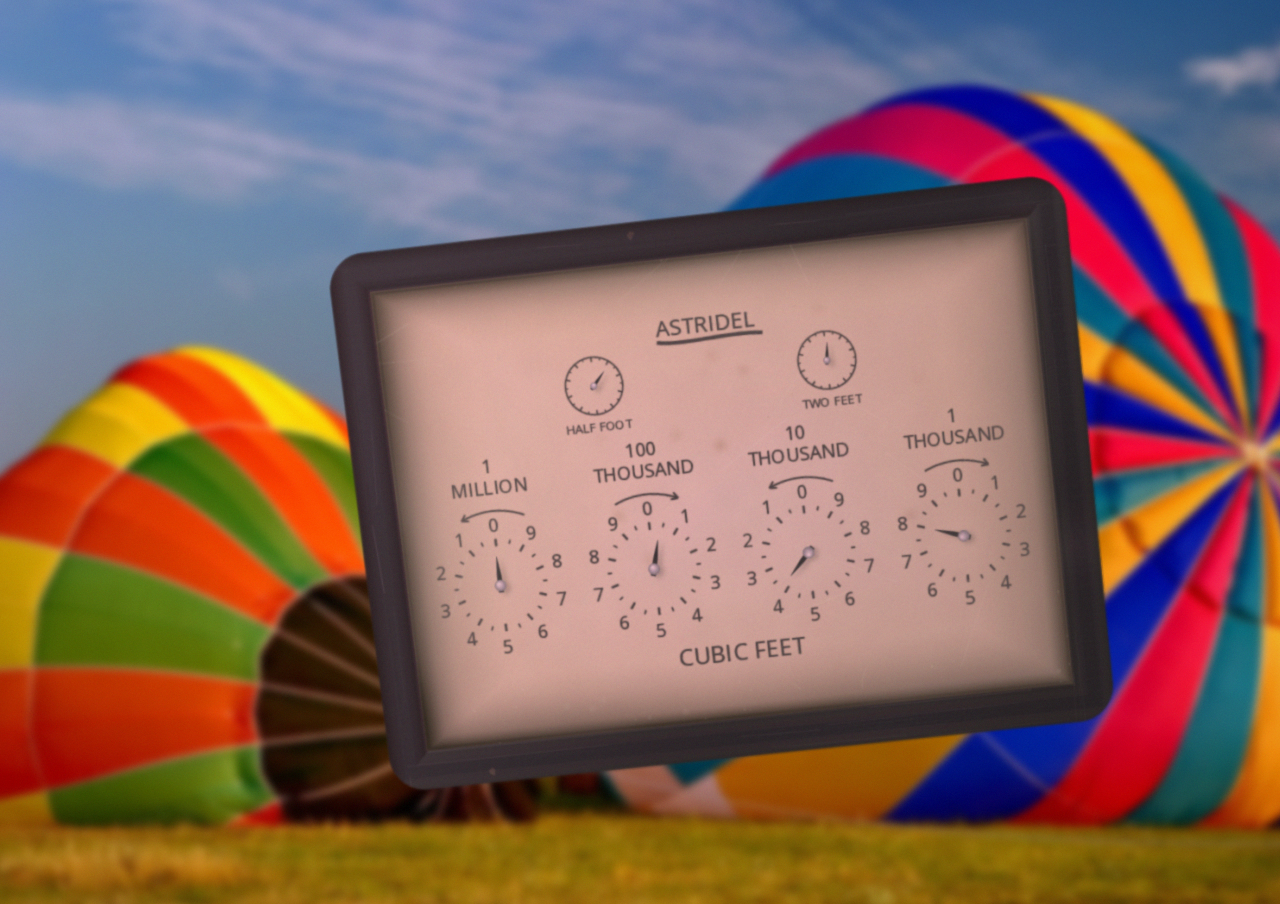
ft³ 3800
